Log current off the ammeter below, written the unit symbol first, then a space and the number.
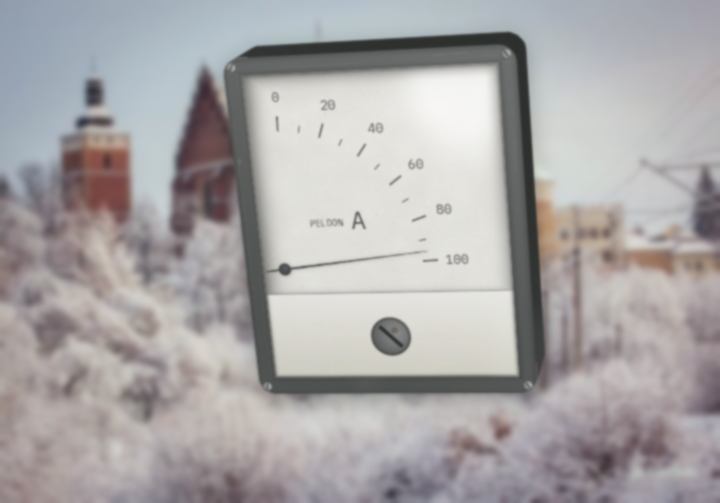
A 95
